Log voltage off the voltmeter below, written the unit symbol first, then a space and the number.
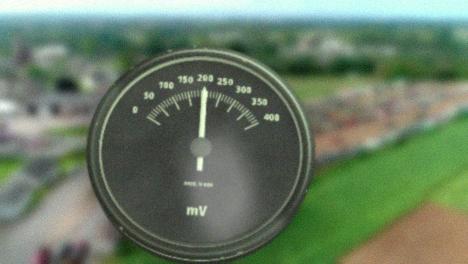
mV 200
